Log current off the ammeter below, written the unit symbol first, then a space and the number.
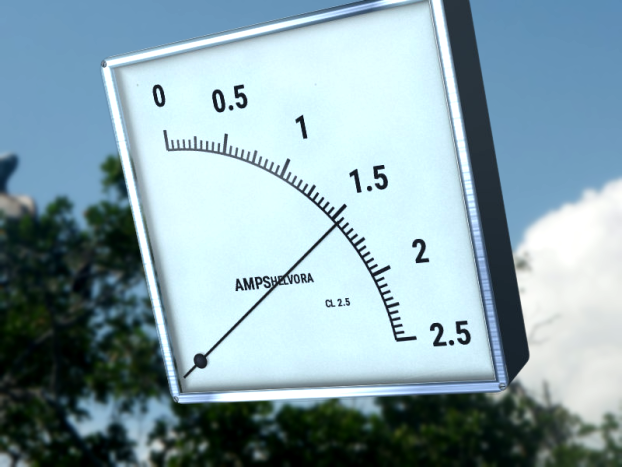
A 1.55
